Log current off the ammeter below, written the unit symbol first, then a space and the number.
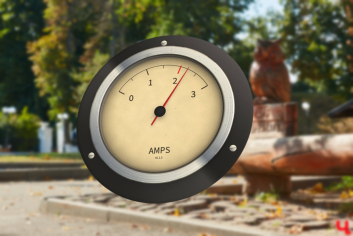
A 2.25
